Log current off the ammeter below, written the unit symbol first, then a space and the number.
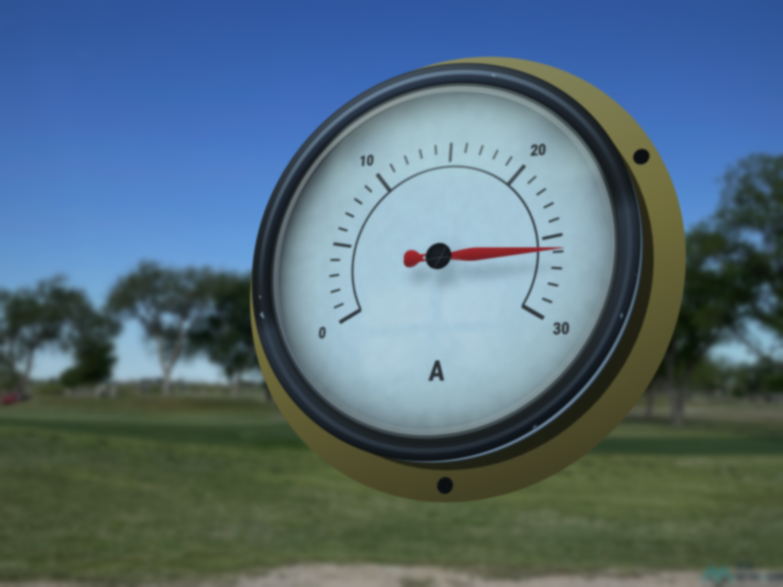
A 26
